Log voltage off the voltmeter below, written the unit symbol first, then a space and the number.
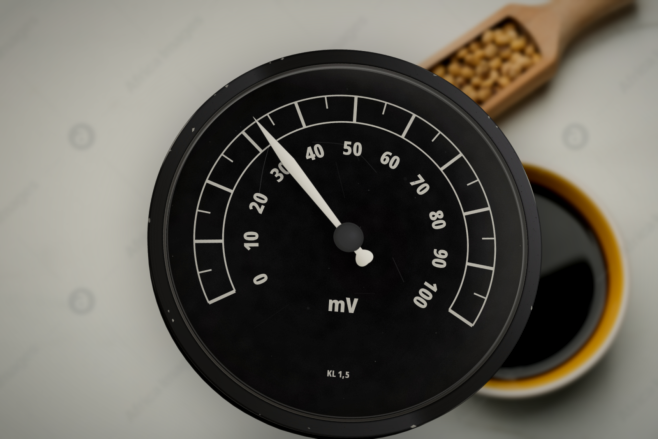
mV 32.5
